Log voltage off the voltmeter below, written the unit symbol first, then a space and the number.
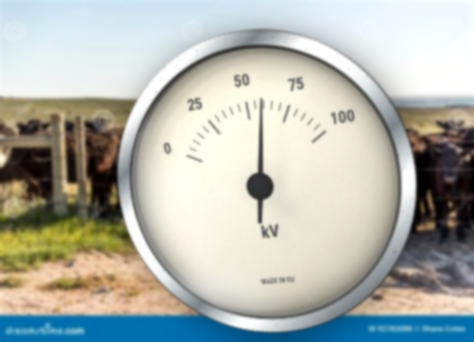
kV 60
